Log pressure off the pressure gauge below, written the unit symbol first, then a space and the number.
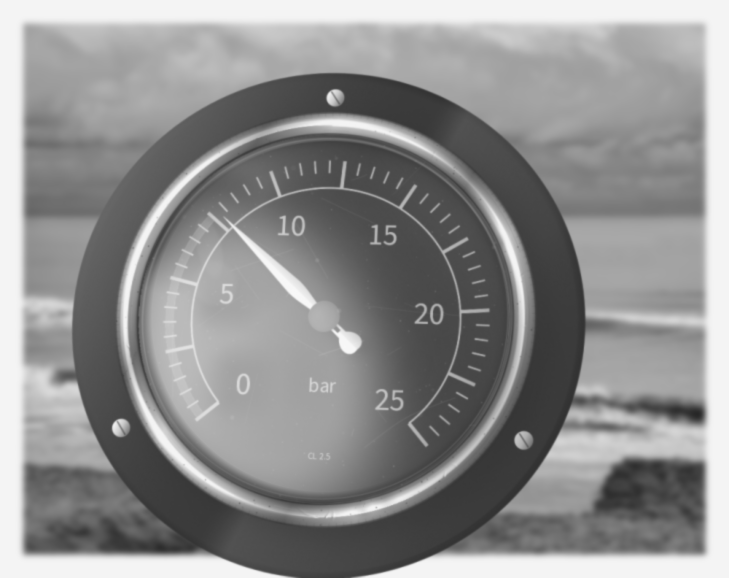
bar 7.75
